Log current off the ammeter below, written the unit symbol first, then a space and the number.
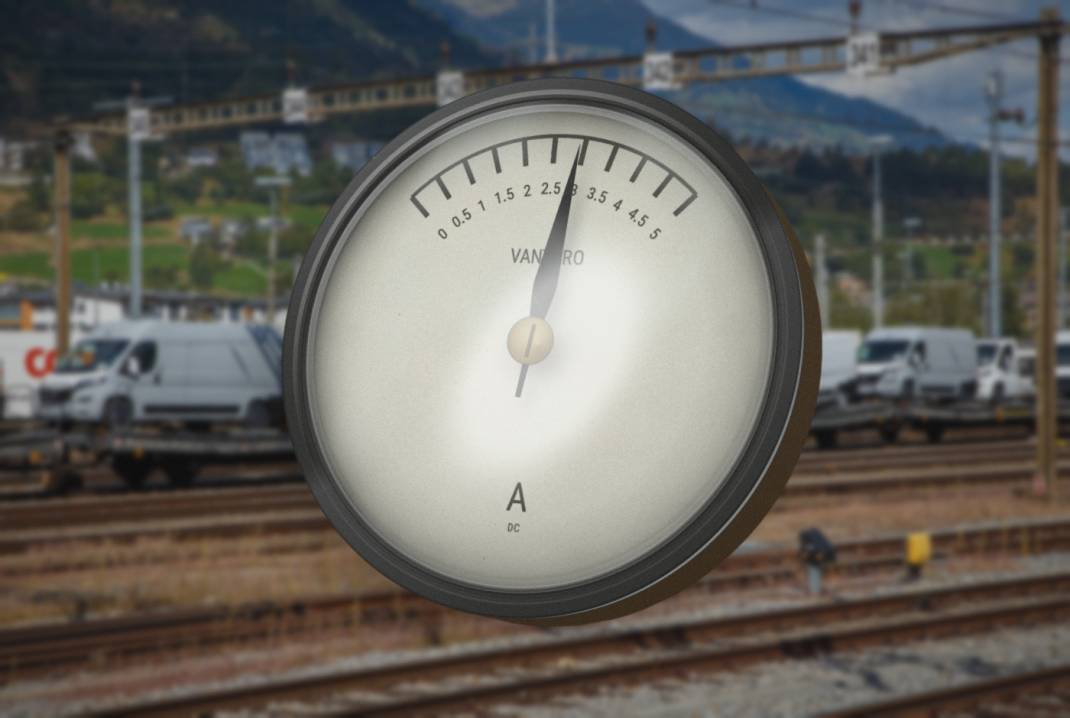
A 3
